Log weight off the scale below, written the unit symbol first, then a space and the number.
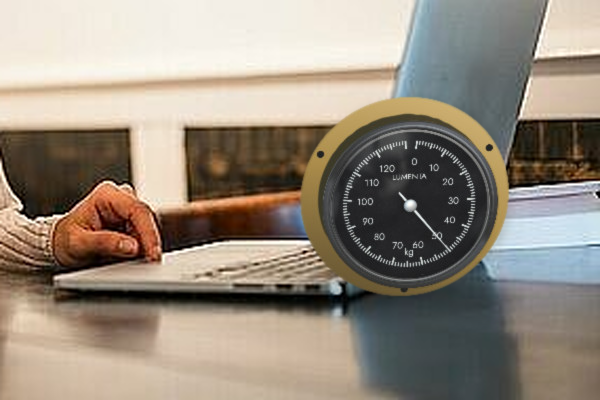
kg 50
